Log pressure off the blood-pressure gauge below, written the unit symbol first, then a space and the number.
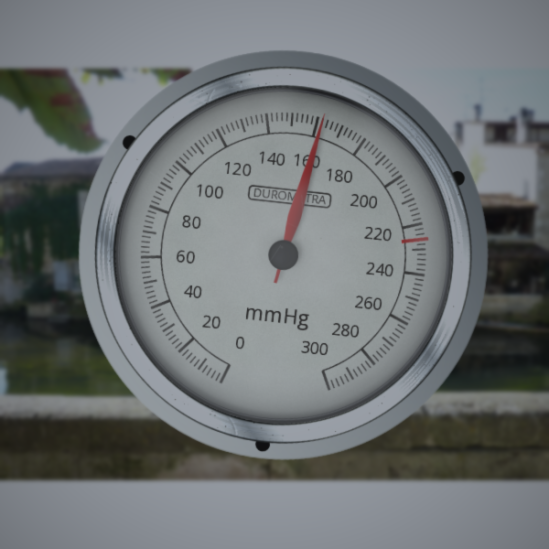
mmHg 162
